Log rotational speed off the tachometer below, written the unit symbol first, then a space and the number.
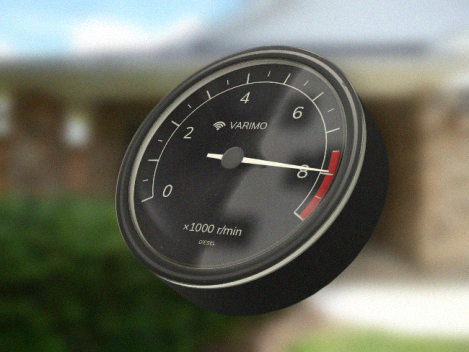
rpm 8000
